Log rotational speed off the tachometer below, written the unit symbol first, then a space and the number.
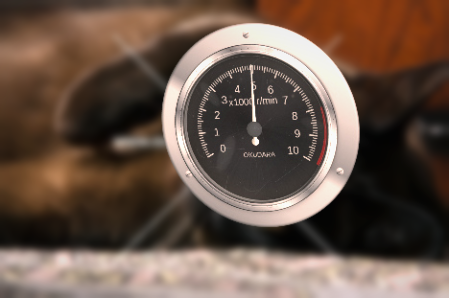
rpm 5000
